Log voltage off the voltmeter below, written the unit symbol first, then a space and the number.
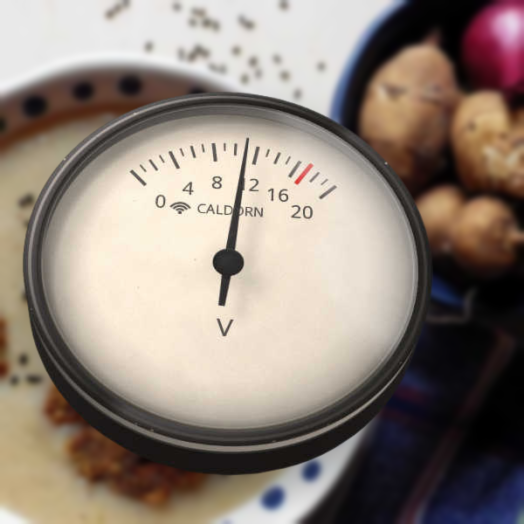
V 11
